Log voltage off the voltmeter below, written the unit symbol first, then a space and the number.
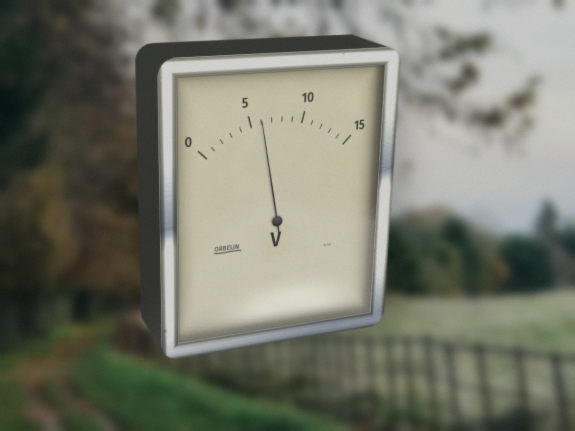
V 6
